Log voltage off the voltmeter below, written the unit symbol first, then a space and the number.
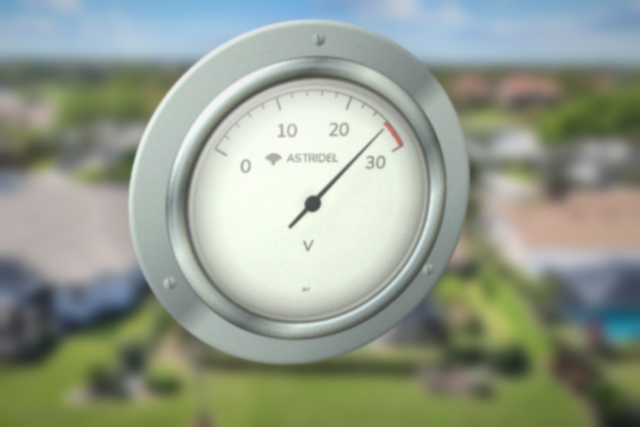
V 26
